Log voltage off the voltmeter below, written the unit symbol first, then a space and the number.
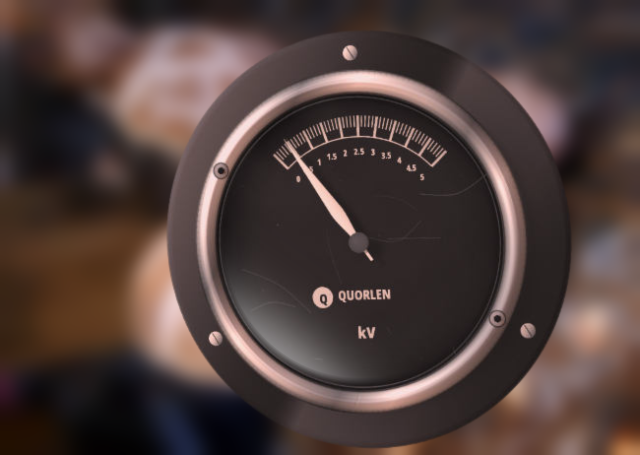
kV 0.5
